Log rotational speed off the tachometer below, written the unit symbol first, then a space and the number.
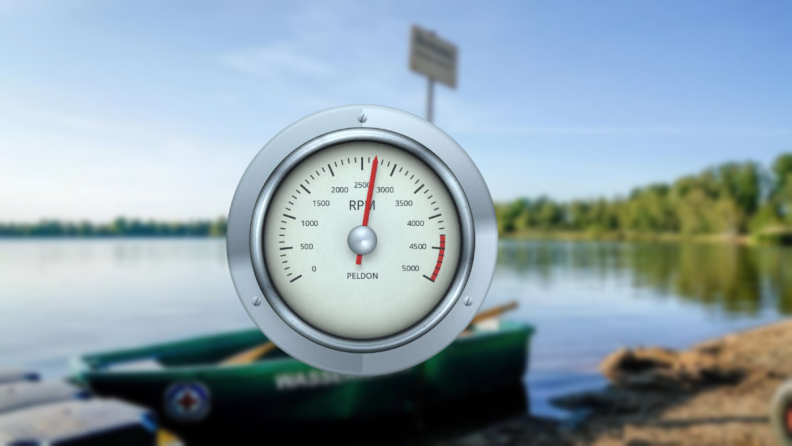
rpm 2700
